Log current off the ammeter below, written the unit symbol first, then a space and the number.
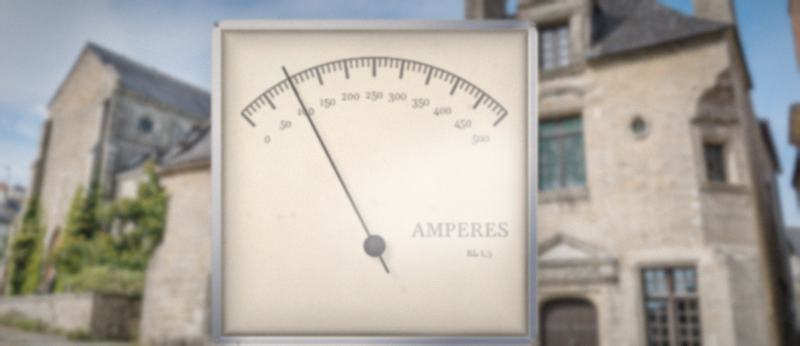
A 100
